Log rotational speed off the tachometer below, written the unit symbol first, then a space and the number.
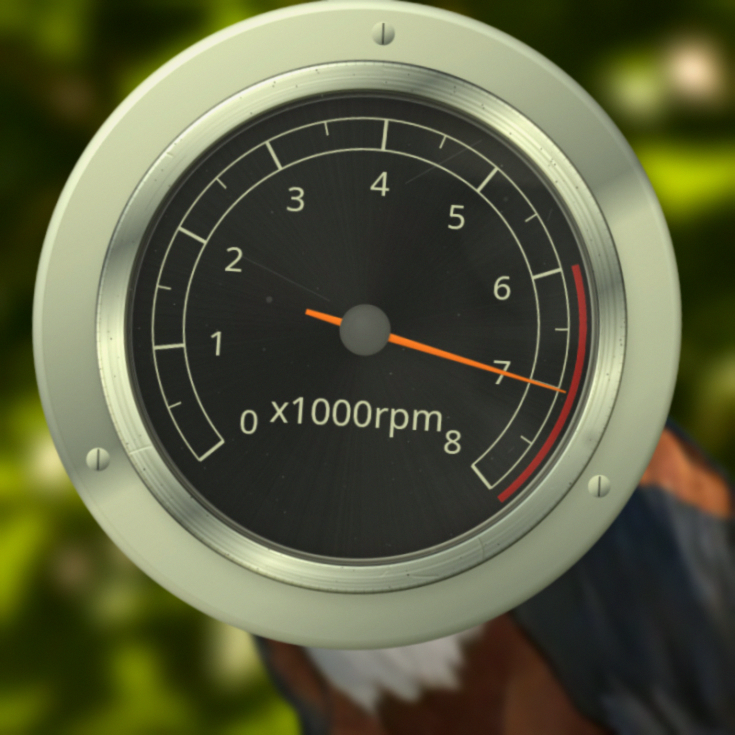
rpm 7000
